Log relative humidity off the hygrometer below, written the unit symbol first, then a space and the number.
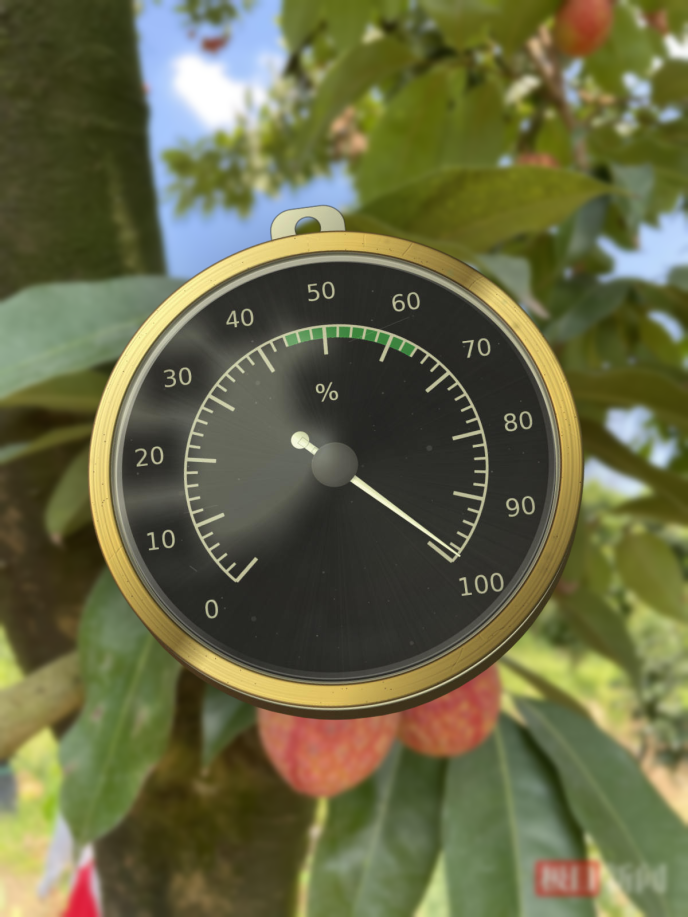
% 99
